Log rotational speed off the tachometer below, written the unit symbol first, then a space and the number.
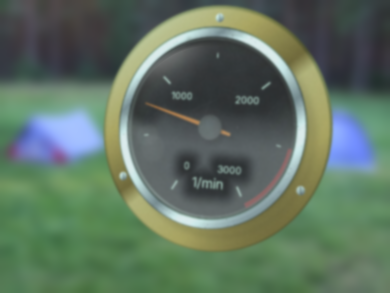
rpm 750
